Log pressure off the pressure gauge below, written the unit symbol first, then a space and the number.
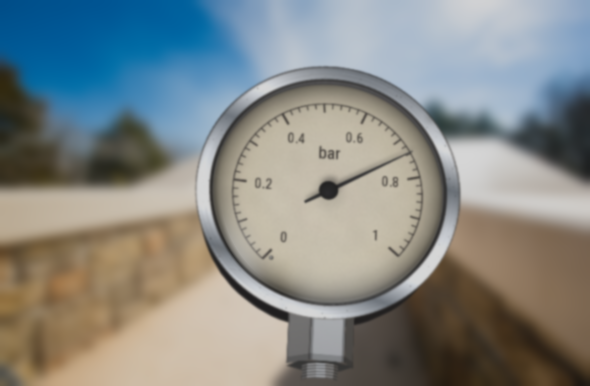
bar 0.74
